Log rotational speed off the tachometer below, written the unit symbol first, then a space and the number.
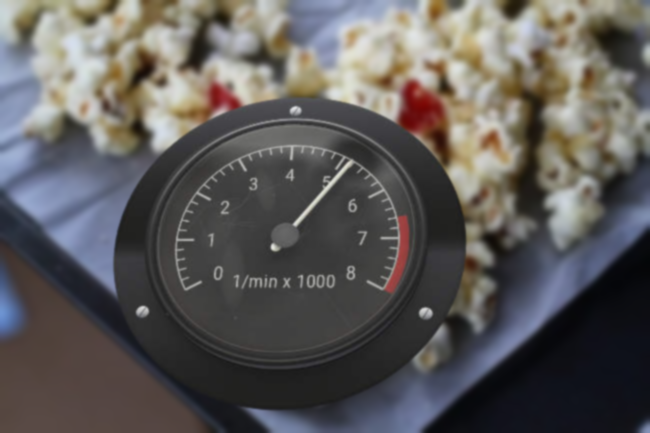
rpm 5200
